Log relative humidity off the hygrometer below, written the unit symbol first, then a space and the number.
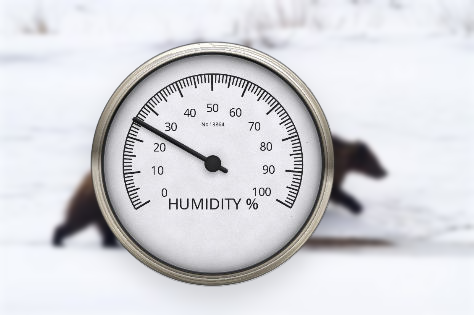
% 25
